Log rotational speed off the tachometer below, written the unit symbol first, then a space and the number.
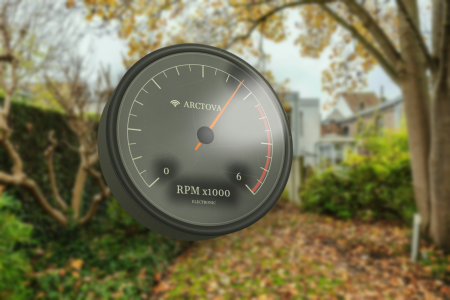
rpm 3750
